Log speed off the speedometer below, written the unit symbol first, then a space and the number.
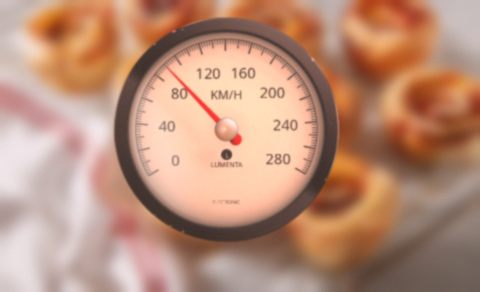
km/h 90
